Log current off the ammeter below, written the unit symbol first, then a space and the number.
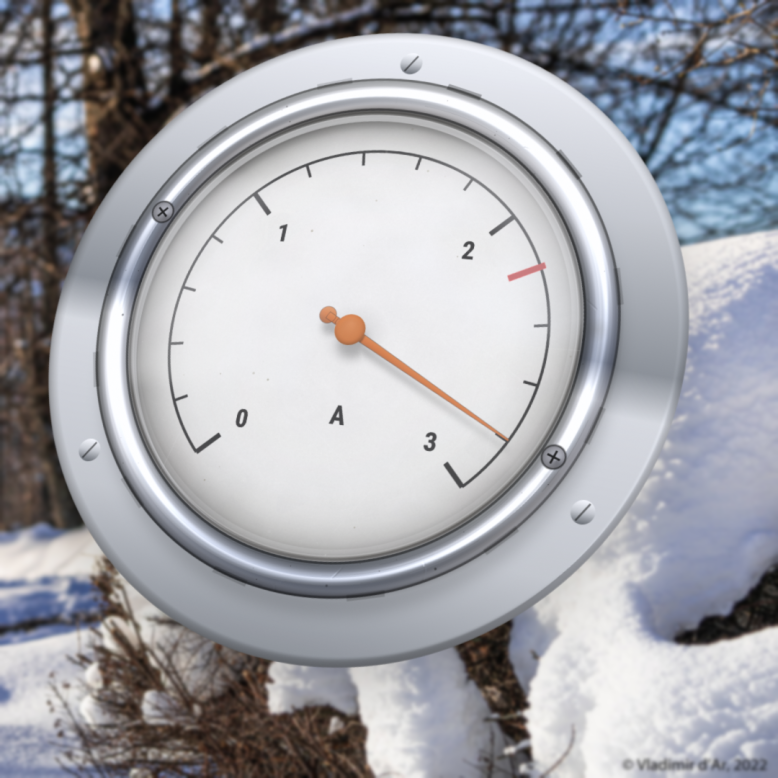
A 2.8
